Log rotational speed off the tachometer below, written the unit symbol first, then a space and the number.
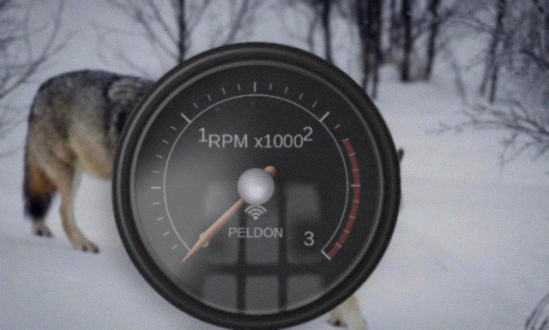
rpm 0
